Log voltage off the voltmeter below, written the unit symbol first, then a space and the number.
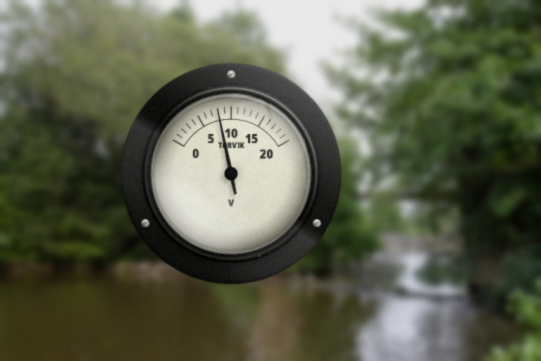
V 8
